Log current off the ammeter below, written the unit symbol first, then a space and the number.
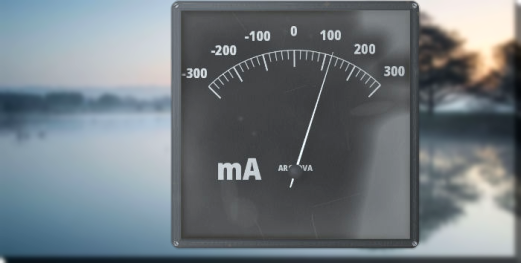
mA 120
